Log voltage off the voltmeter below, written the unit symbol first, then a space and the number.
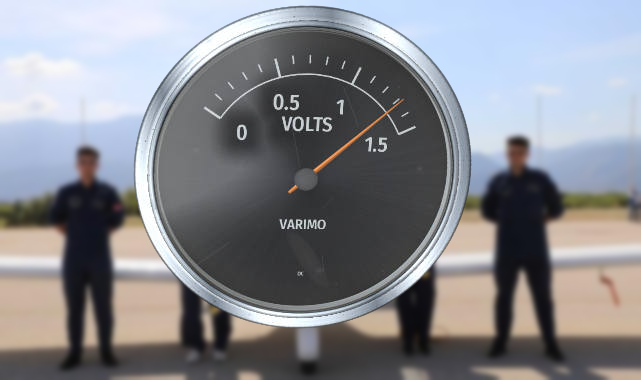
V 1.3
